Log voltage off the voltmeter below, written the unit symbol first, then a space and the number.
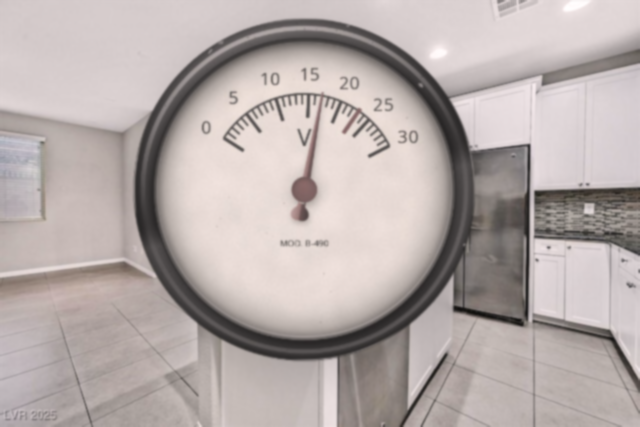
V 17
